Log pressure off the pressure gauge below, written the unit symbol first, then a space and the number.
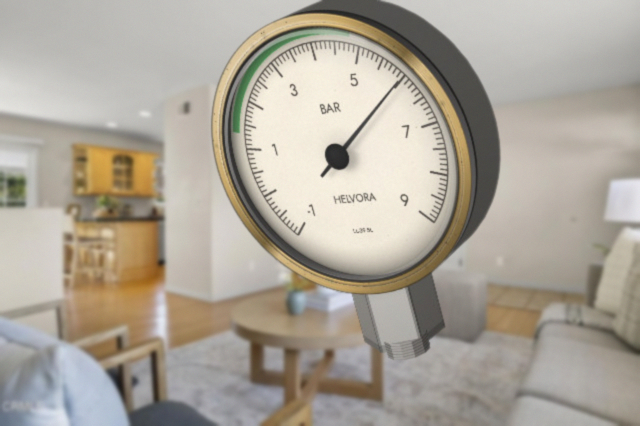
bar 6
